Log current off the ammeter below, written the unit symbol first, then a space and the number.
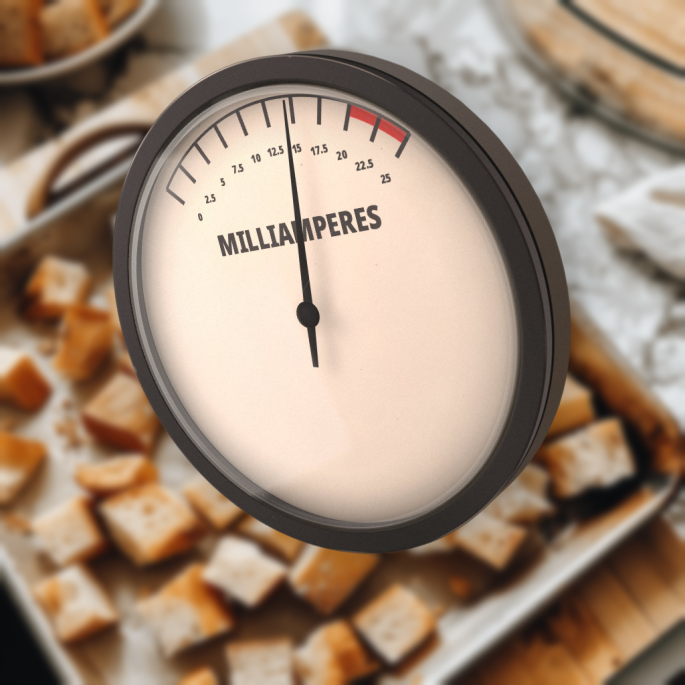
mA 15
